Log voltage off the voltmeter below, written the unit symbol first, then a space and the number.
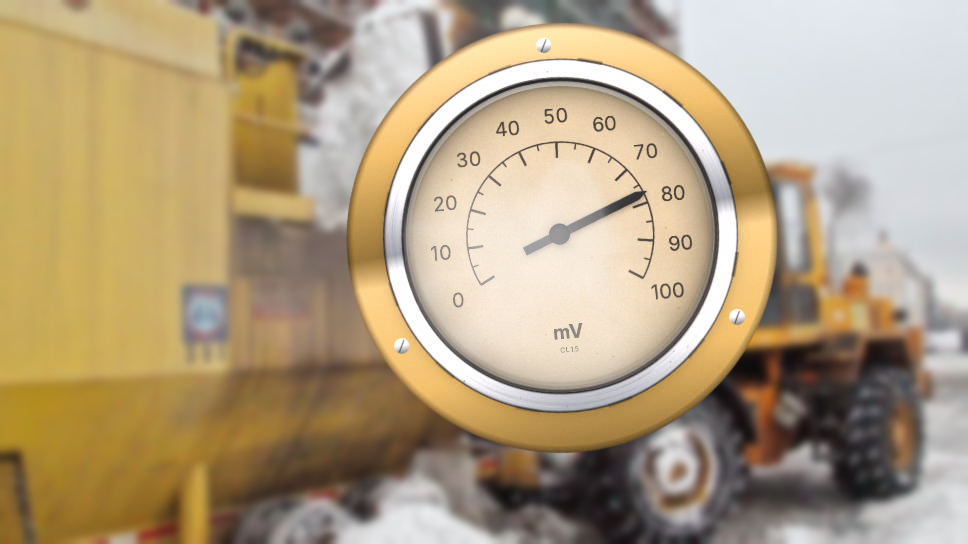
mV 77.5
